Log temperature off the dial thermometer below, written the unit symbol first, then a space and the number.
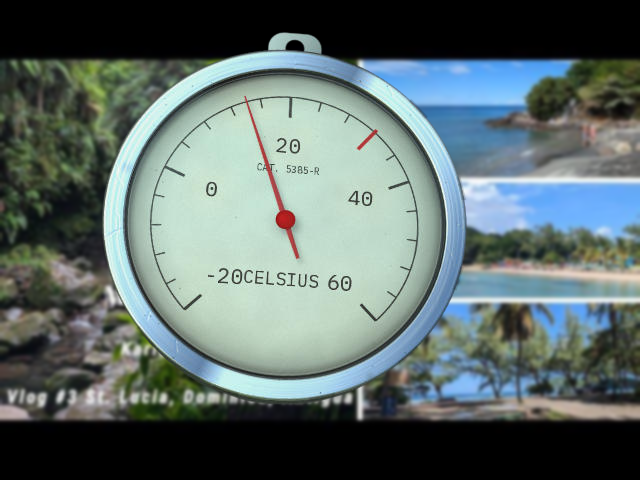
°C 14
